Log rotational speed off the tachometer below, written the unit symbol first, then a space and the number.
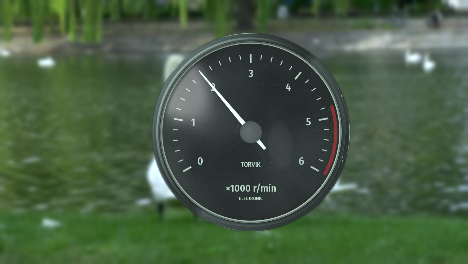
rpm 2000
